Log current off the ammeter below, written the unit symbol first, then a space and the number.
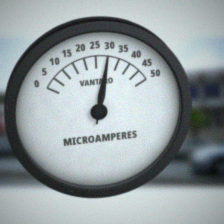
µA 30
